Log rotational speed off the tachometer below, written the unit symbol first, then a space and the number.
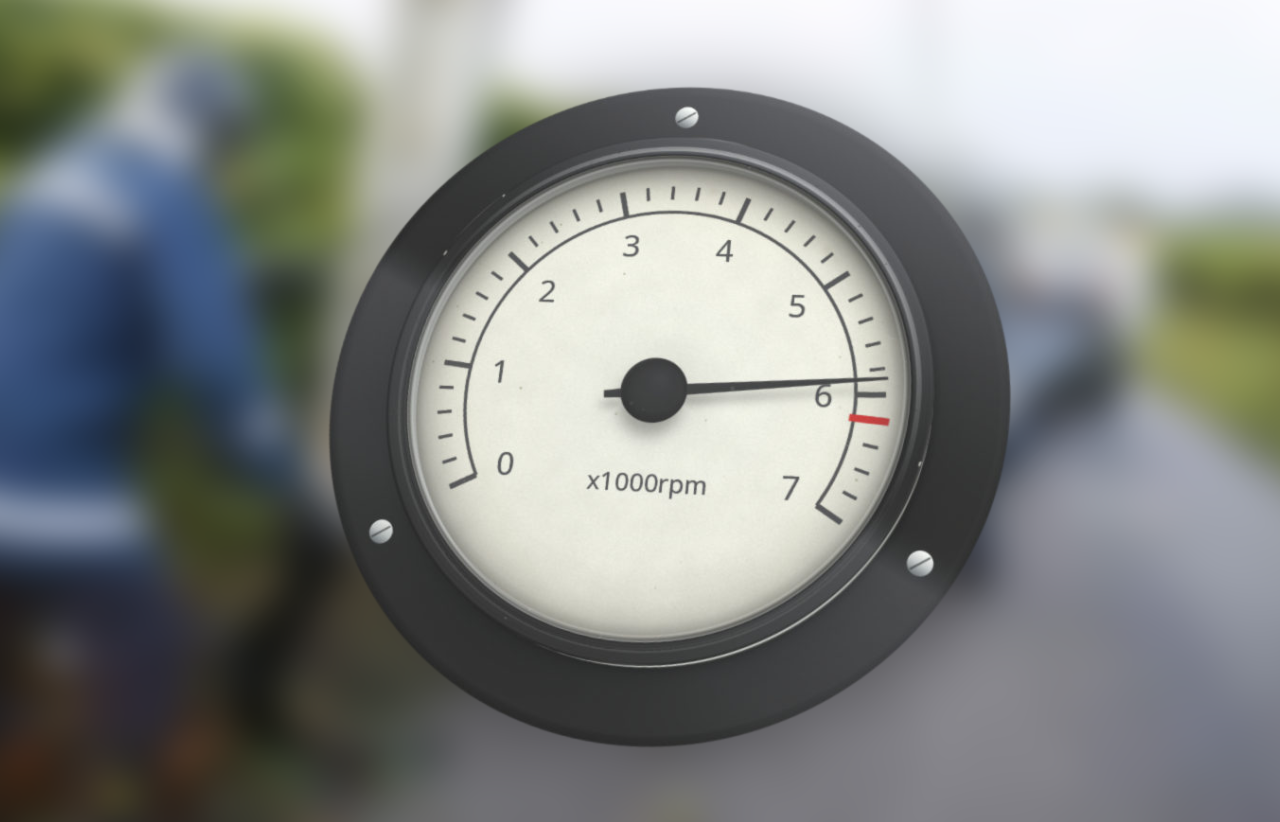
rpm 5900
